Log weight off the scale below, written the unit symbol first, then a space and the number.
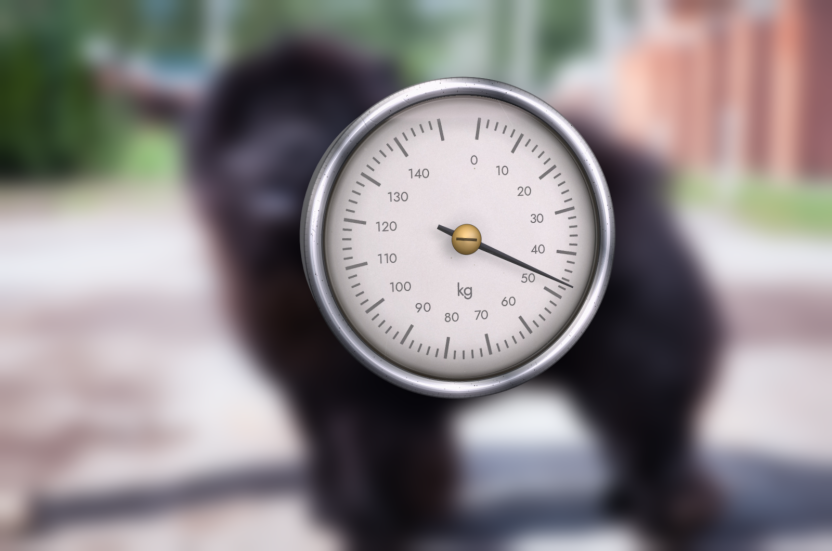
kg 47
